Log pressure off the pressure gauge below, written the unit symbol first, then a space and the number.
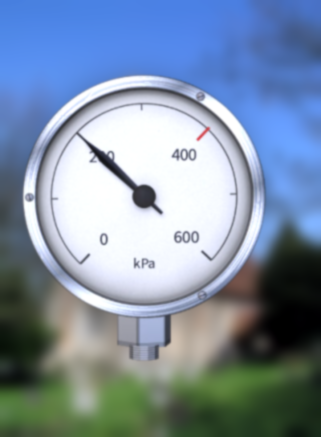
kPa 200
